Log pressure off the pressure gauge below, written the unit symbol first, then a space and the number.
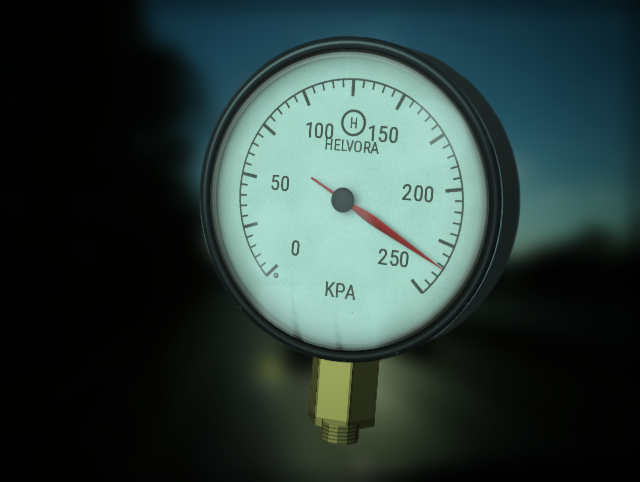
kPa 235
